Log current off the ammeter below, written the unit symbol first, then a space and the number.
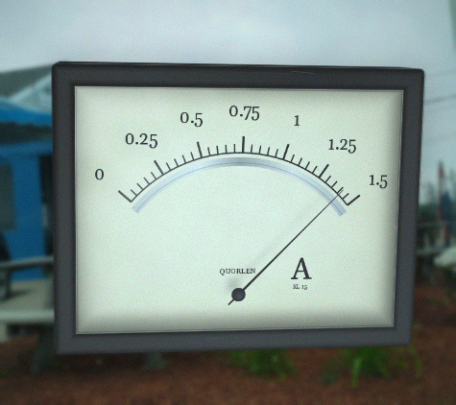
A 1.4
